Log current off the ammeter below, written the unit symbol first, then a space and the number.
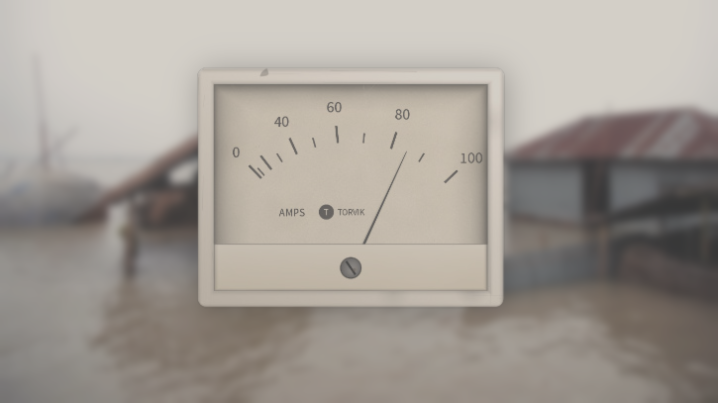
A 85
